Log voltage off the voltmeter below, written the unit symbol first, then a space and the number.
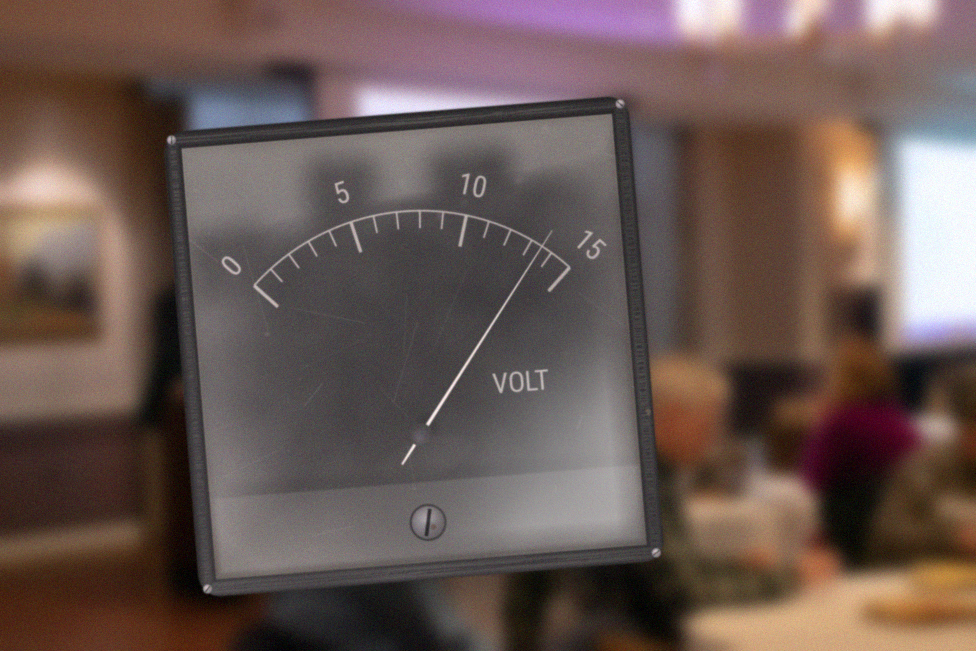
V 13.5
